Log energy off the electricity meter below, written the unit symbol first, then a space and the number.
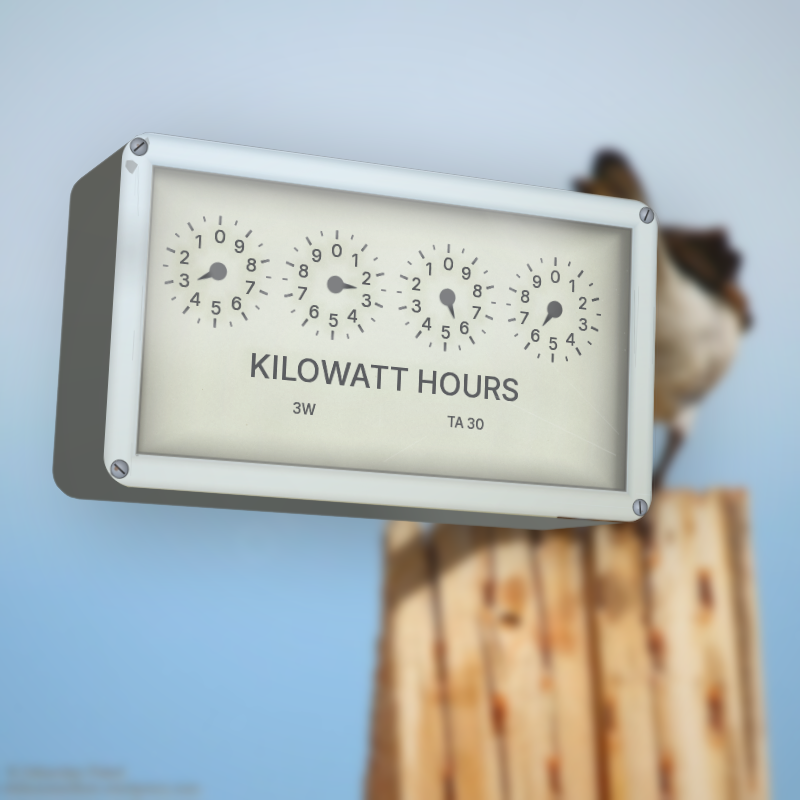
kWh 3256
